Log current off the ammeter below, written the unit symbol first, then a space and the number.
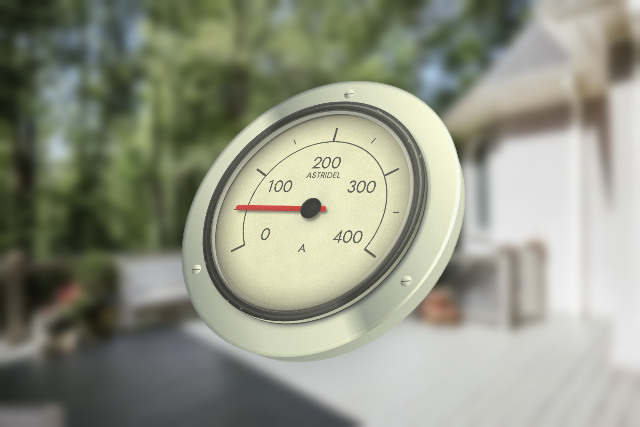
A 50
